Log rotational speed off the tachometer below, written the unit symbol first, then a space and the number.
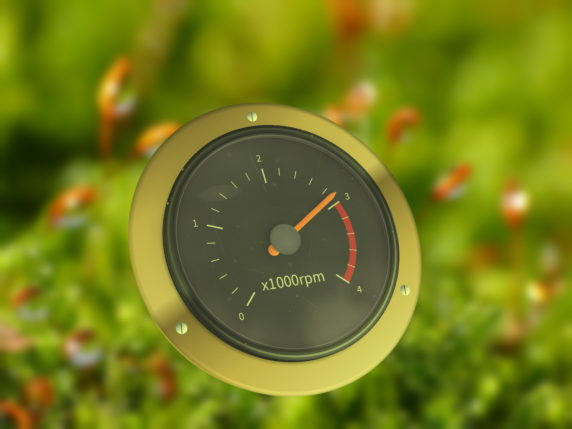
rpm 2900
